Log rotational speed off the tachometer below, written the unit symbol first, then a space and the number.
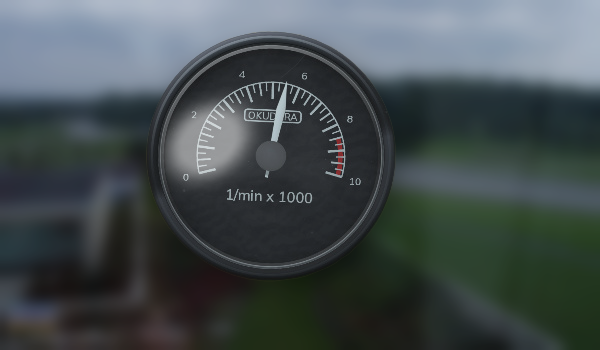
rpm 5500
